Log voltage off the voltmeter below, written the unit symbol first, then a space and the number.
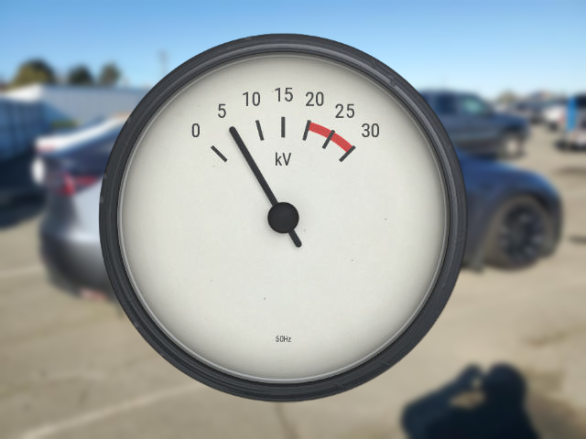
kV 5
